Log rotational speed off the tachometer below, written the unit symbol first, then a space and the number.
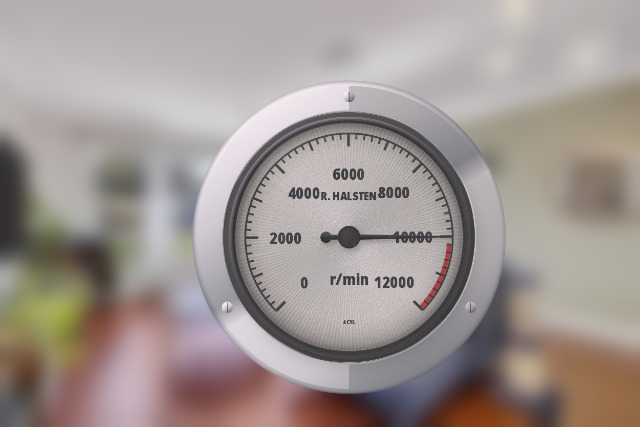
rpm 10000
